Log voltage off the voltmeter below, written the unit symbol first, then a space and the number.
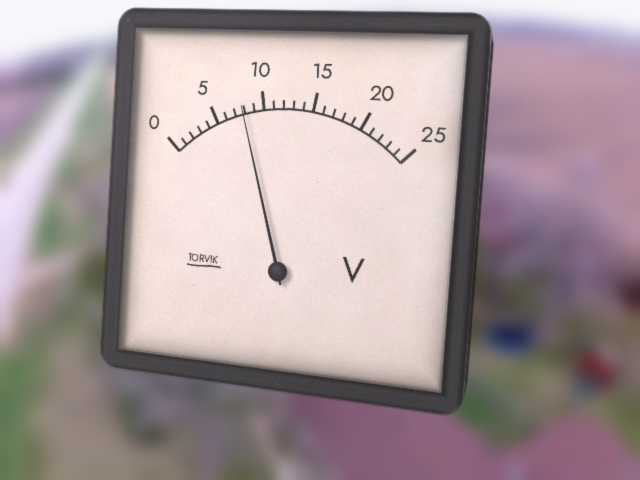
V 8
